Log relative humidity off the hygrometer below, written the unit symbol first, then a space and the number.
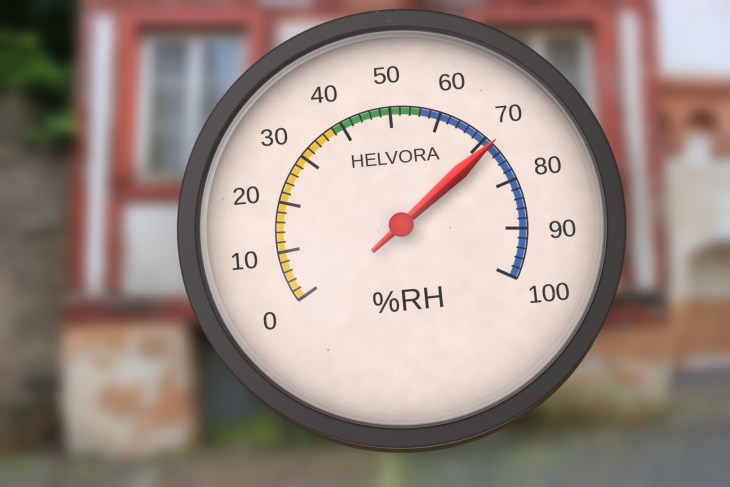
% 72
